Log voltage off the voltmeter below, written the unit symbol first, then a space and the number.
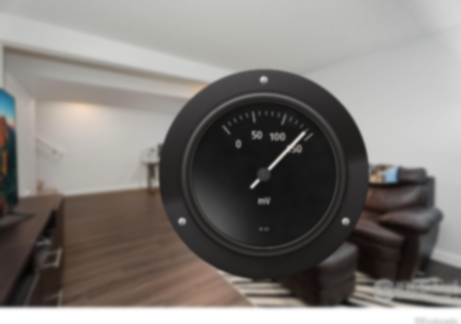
mV 140
